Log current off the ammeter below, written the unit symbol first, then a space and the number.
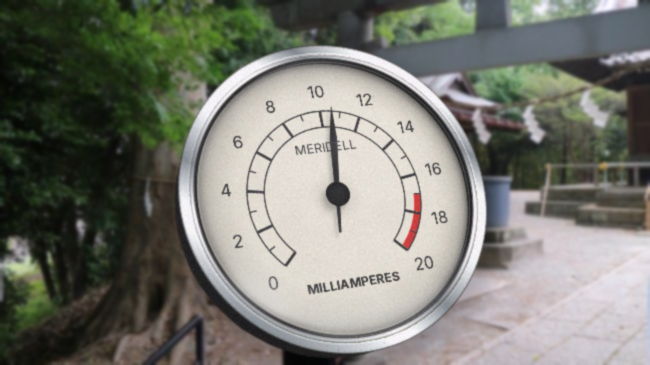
mA 10.5
